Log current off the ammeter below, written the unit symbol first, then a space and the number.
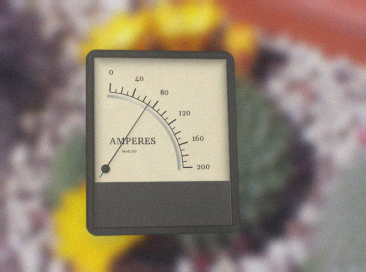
A 70
